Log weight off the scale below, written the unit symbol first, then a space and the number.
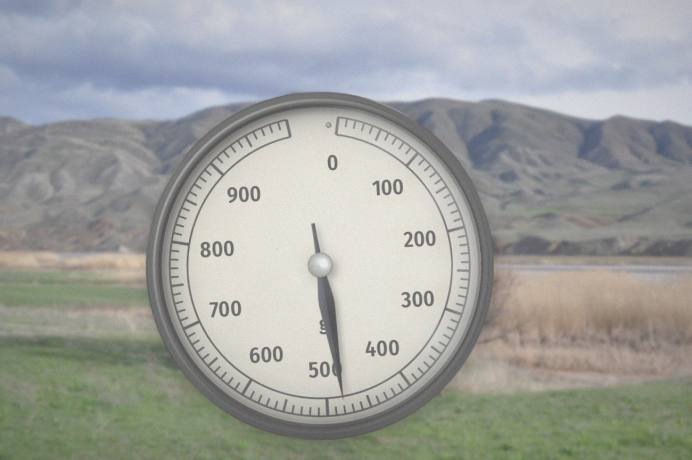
g 480
